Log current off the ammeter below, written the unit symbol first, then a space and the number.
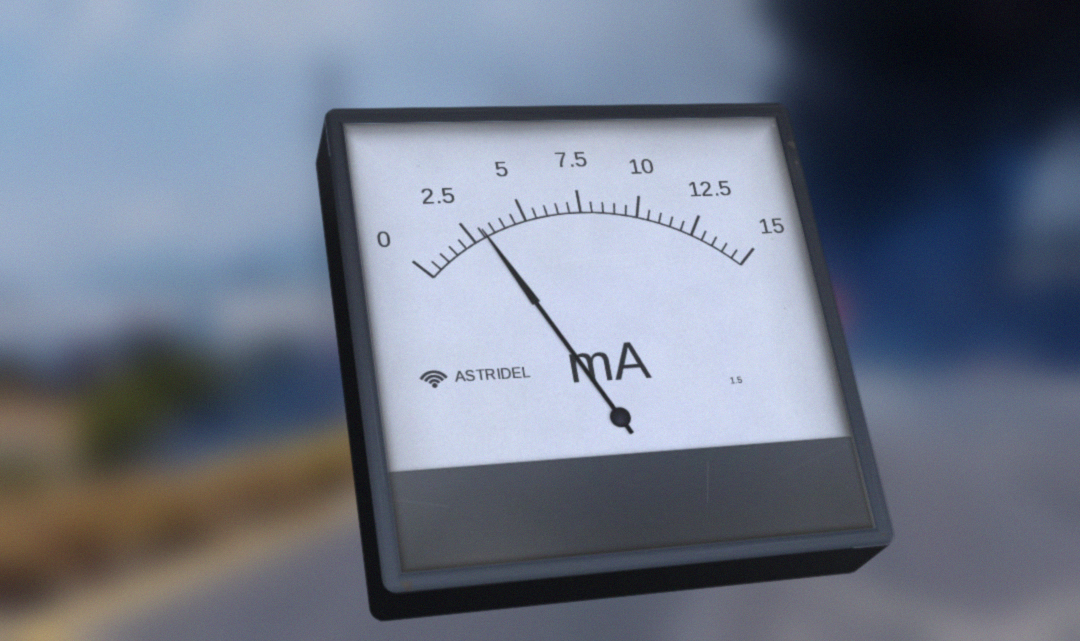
mA 3
